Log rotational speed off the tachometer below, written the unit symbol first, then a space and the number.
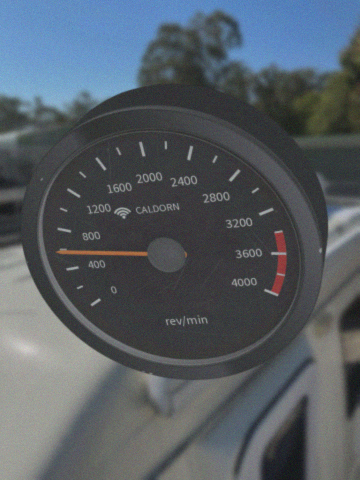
rpm 600
